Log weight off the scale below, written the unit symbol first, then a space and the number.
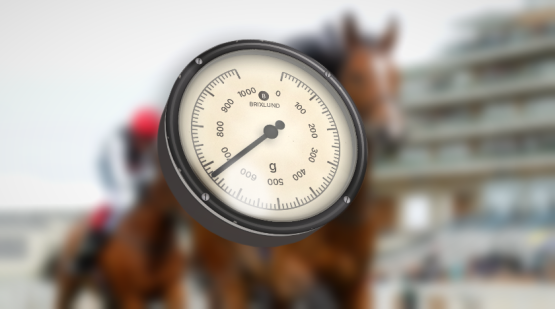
g 670
